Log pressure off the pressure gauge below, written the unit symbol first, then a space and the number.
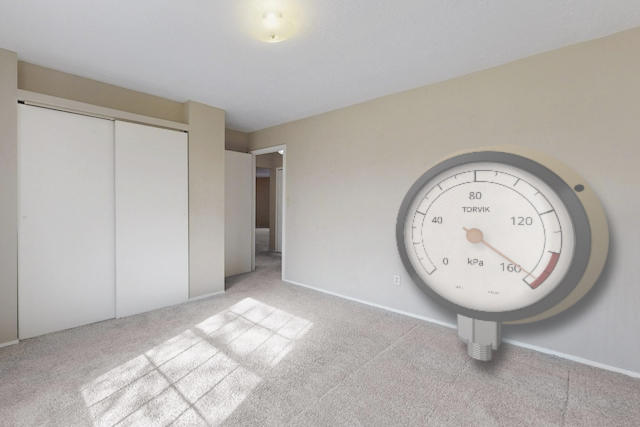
kPa 155
